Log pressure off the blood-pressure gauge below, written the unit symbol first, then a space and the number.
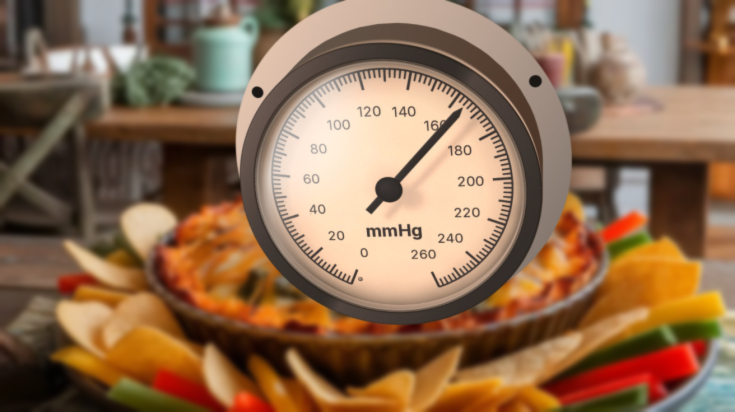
mmHg 164
